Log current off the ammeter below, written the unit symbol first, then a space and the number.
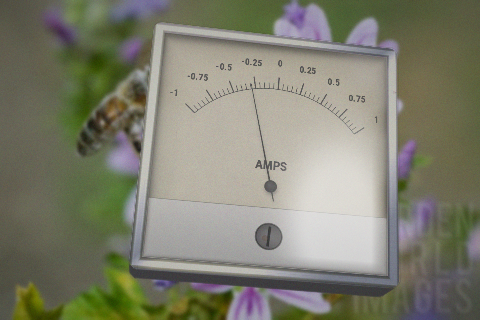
A -0.3
